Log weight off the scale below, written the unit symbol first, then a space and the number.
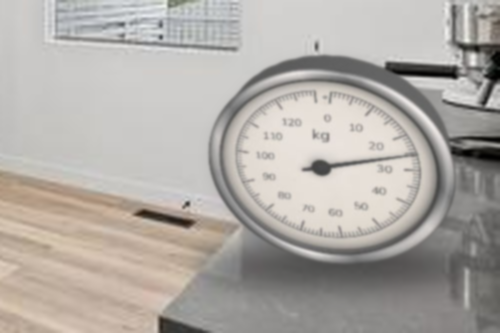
kg 25
